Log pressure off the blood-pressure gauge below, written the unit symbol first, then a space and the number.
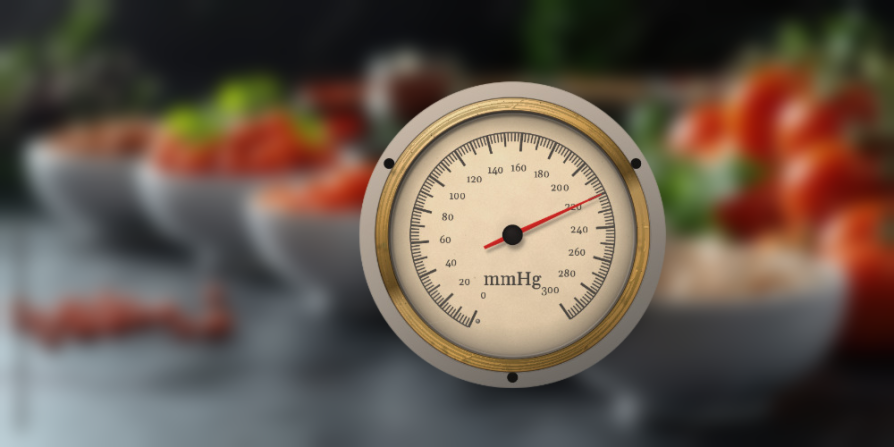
mmHg 220
